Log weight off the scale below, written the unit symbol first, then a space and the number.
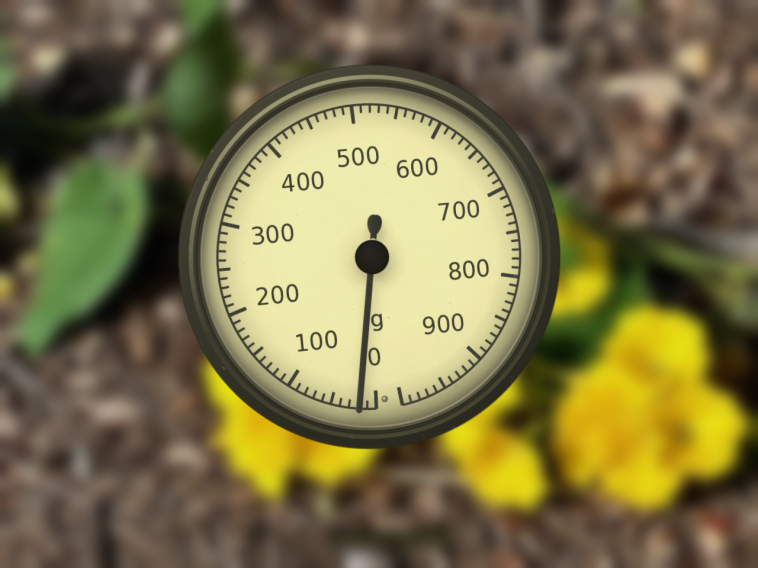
g 20
